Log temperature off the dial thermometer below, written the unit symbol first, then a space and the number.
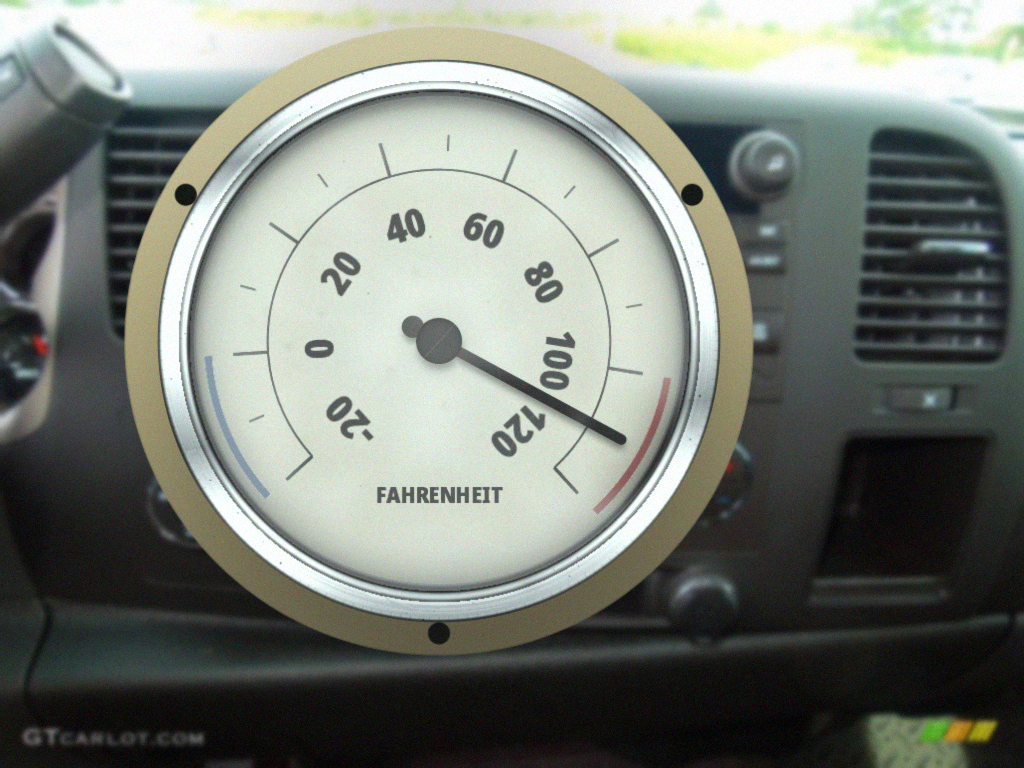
°F 110
